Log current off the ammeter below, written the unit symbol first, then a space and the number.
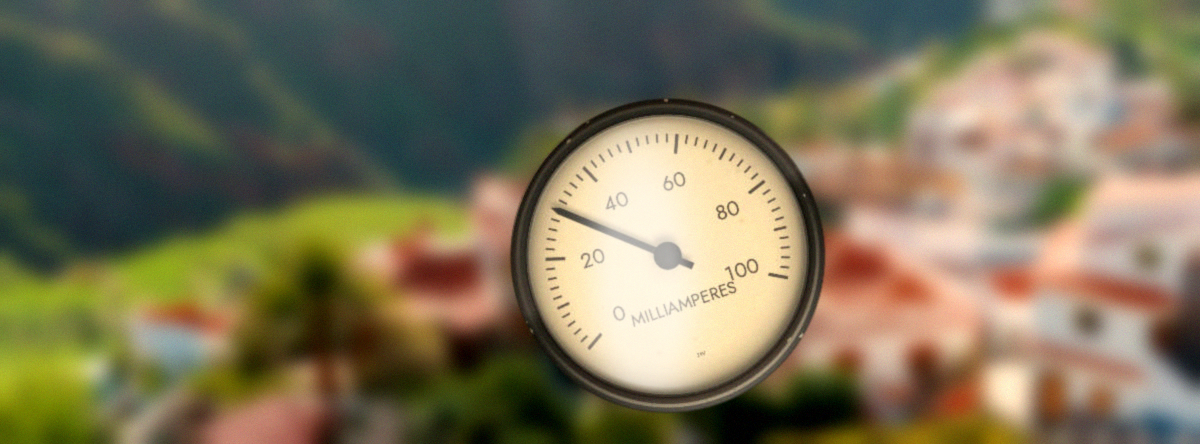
mA 30
